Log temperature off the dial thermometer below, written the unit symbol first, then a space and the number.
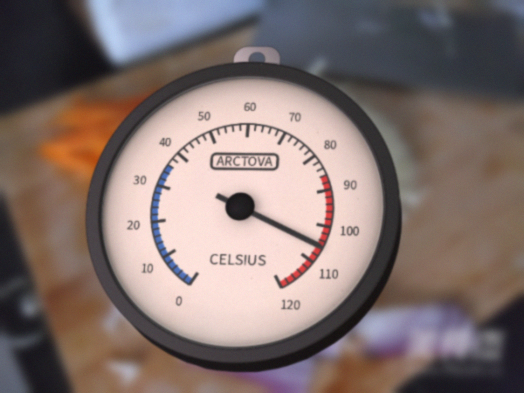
°C 106
